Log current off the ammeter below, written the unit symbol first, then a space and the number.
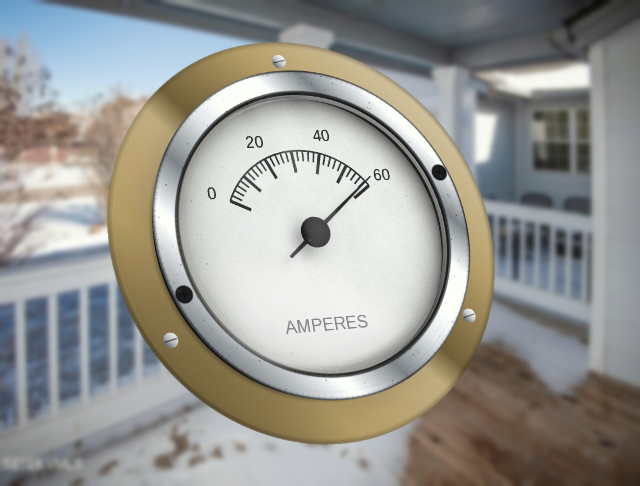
A 58
